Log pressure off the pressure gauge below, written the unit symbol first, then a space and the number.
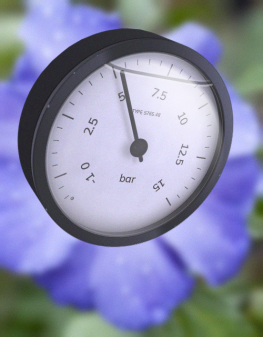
bar 5.25
